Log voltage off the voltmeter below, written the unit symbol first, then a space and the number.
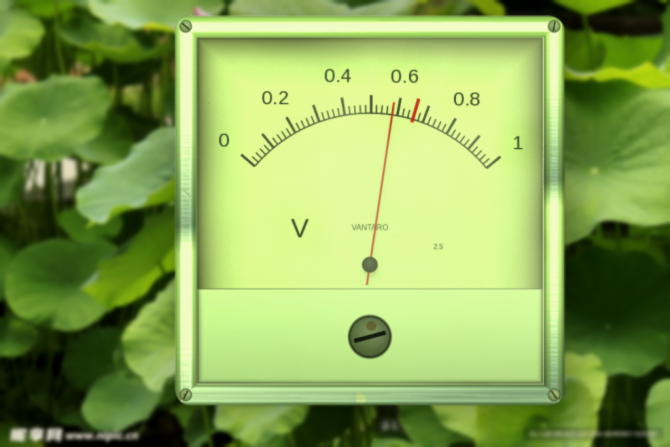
V 0.58
